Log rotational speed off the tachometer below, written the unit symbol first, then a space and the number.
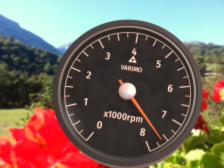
rpm 7625
